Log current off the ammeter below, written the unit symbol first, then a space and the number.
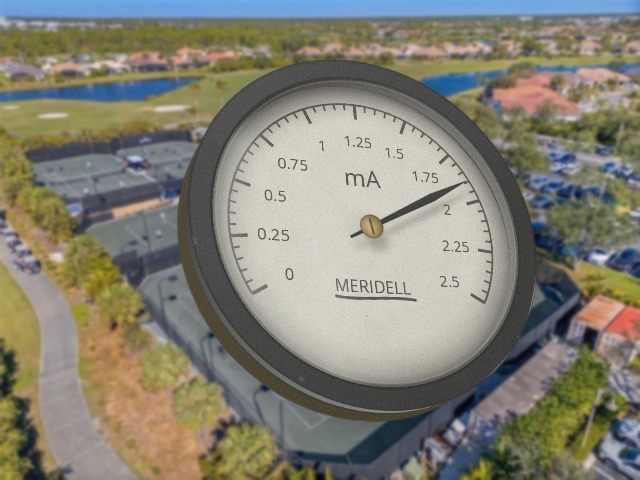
mA 1.9
